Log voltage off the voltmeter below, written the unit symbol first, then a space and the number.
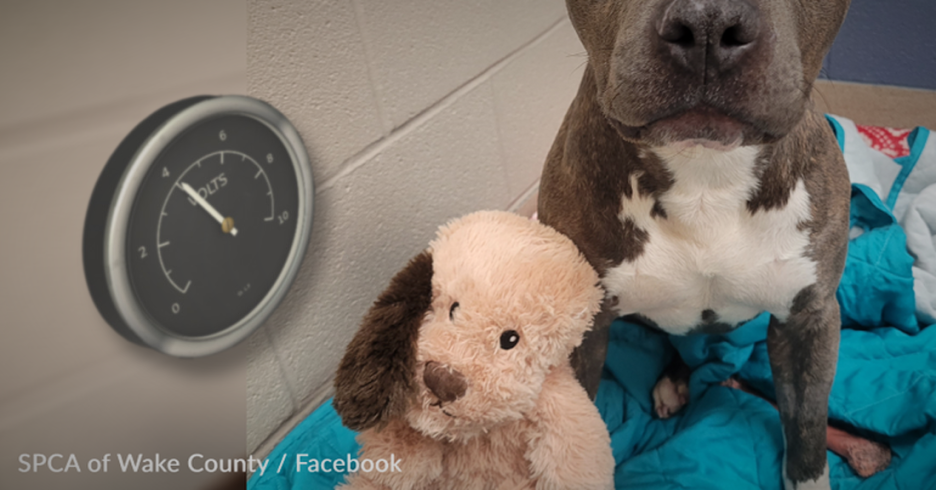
V 4
